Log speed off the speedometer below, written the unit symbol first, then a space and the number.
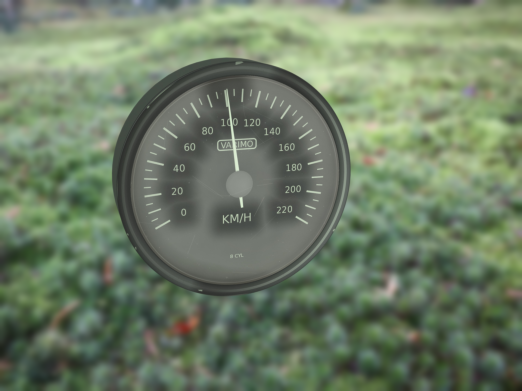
km/h 100
